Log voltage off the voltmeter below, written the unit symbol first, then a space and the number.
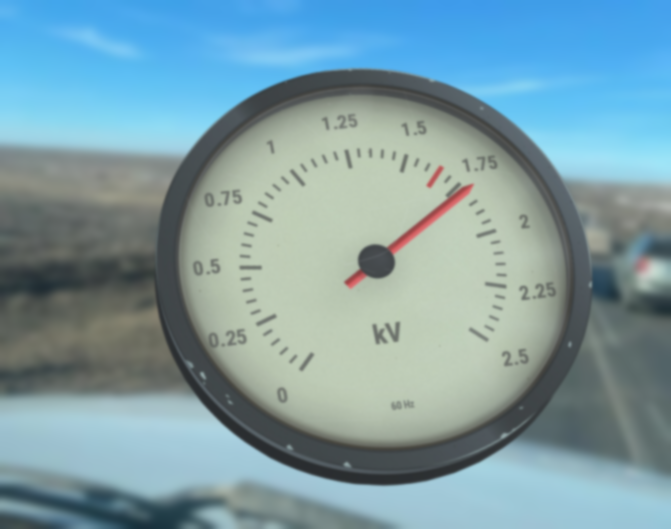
kV 1.8
